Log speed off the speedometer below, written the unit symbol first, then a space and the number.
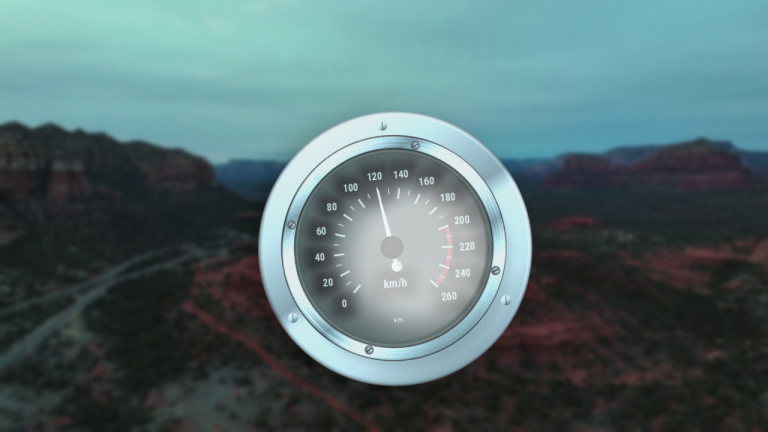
km/h 120
